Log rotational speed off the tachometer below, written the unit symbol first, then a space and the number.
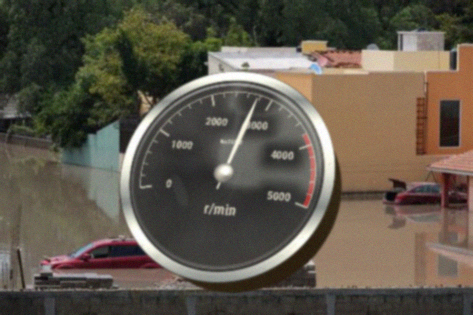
rpm 2800
